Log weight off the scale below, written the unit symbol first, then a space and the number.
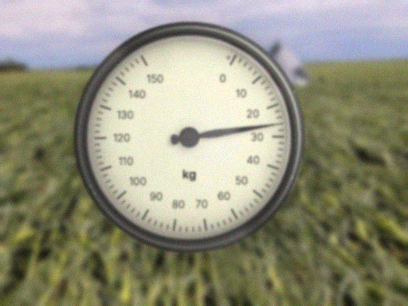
kg 26
